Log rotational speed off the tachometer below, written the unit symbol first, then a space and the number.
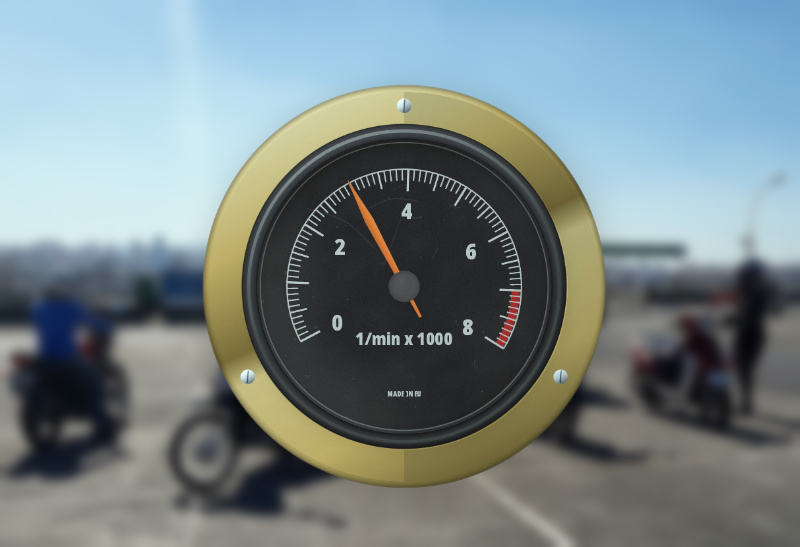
rpm 3000
